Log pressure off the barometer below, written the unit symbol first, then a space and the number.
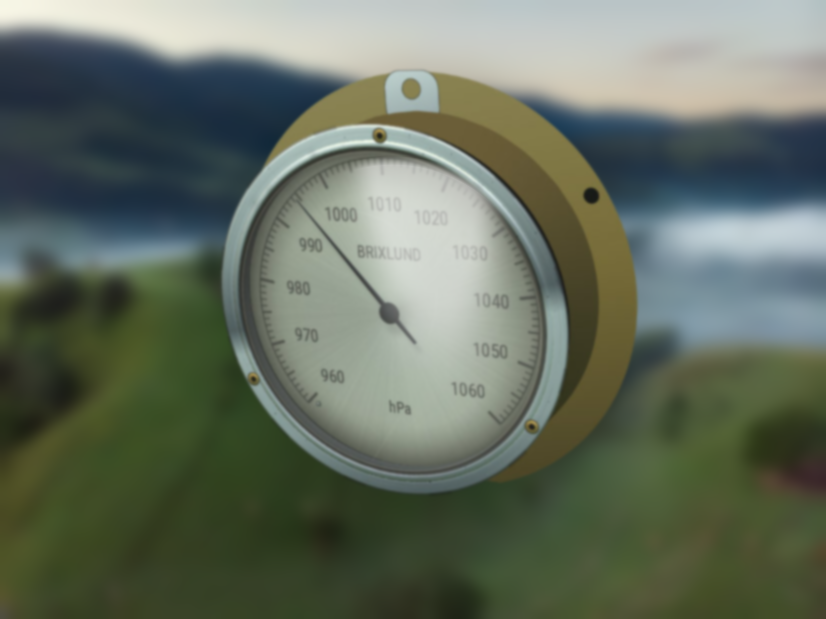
hPa 995
